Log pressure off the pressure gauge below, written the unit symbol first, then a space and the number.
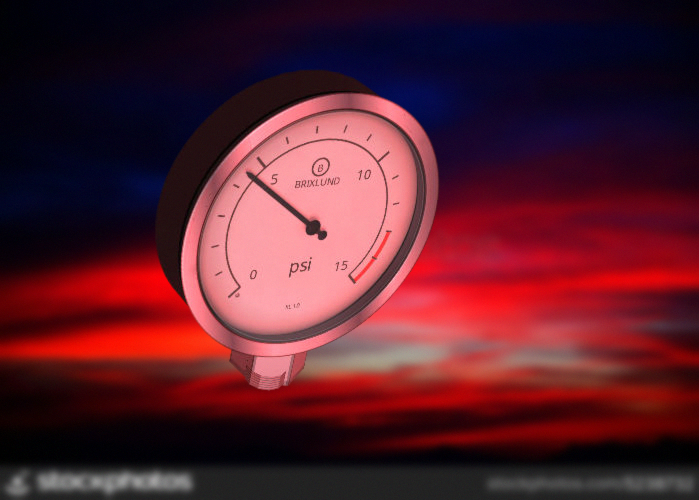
psi 4.5
